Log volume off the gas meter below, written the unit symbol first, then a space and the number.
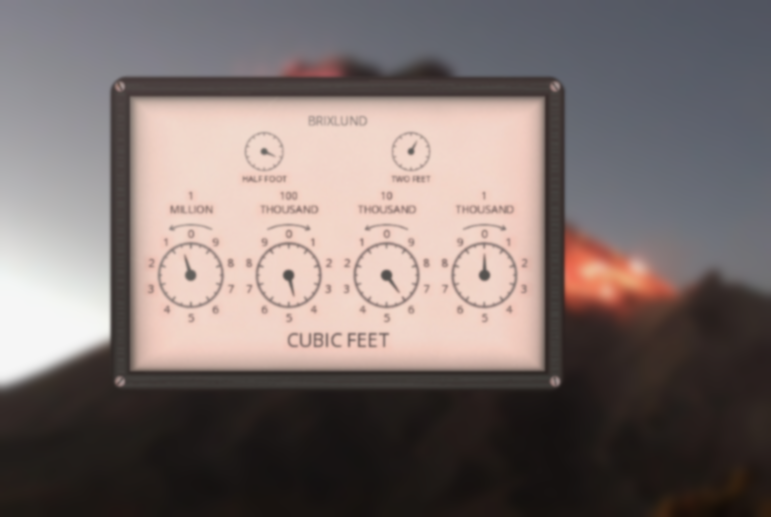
ft³ 46000
